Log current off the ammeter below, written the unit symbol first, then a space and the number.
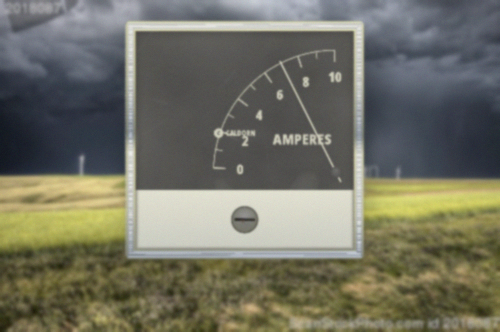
A 7
